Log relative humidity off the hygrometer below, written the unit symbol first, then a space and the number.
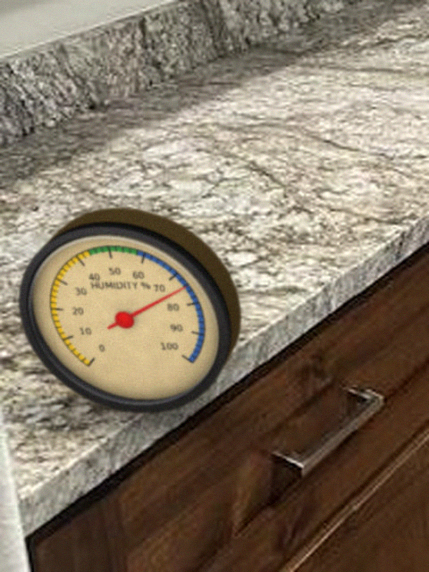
% 74
